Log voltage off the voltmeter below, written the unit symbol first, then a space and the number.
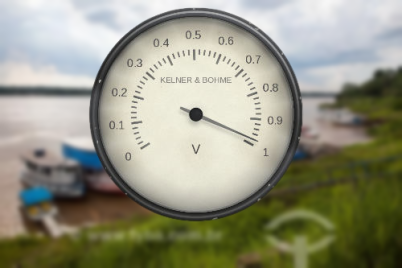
V 0.98
